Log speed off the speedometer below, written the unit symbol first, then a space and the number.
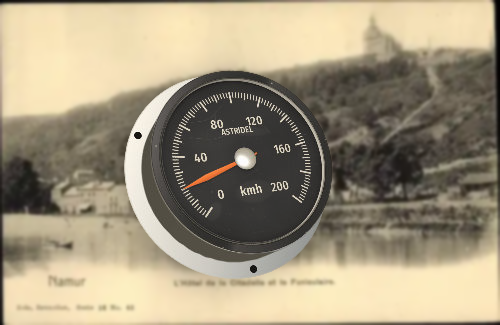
km/h 20
